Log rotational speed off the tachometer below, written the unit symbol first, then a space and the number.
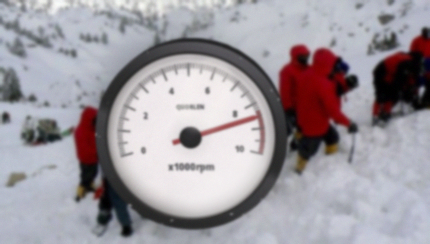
rpm 8500
